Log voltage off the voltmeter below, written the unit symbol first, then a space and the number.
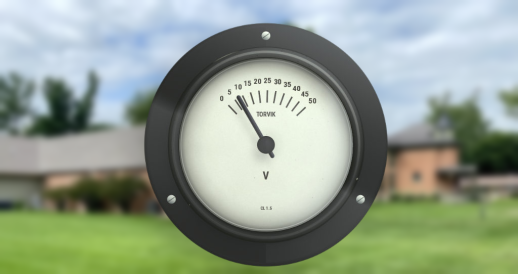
V 7.5
